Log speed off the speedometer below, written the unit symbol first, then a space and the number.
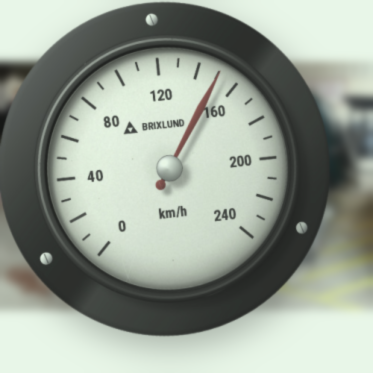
km/h 150
